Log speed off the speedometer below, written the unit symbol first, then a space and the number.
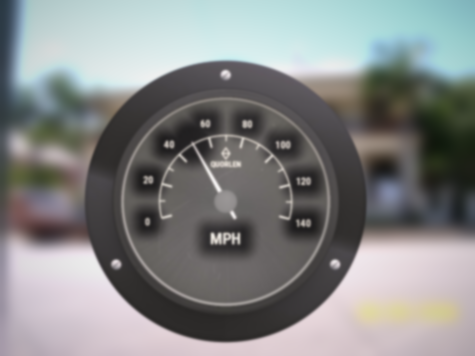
mph 50
